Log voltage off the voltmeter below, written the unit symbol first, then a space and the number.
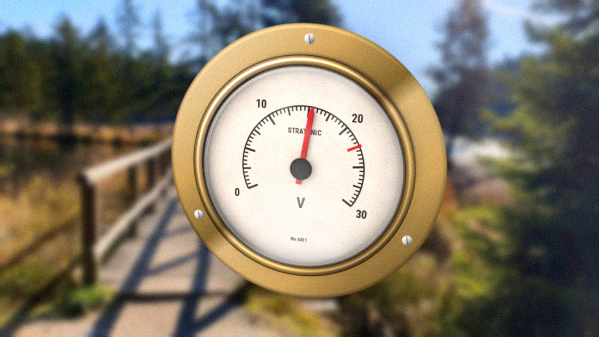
V 15.5
